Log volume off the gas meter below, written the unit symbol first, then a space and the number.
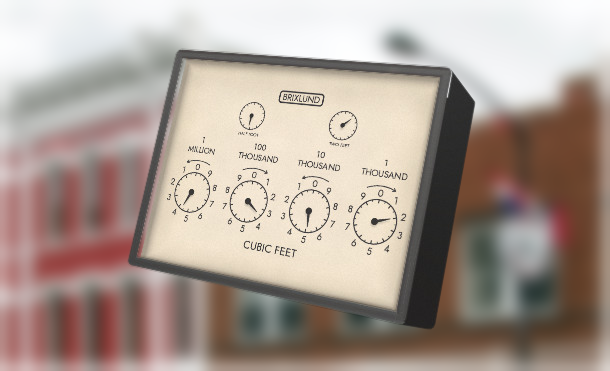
ft³ 435200
